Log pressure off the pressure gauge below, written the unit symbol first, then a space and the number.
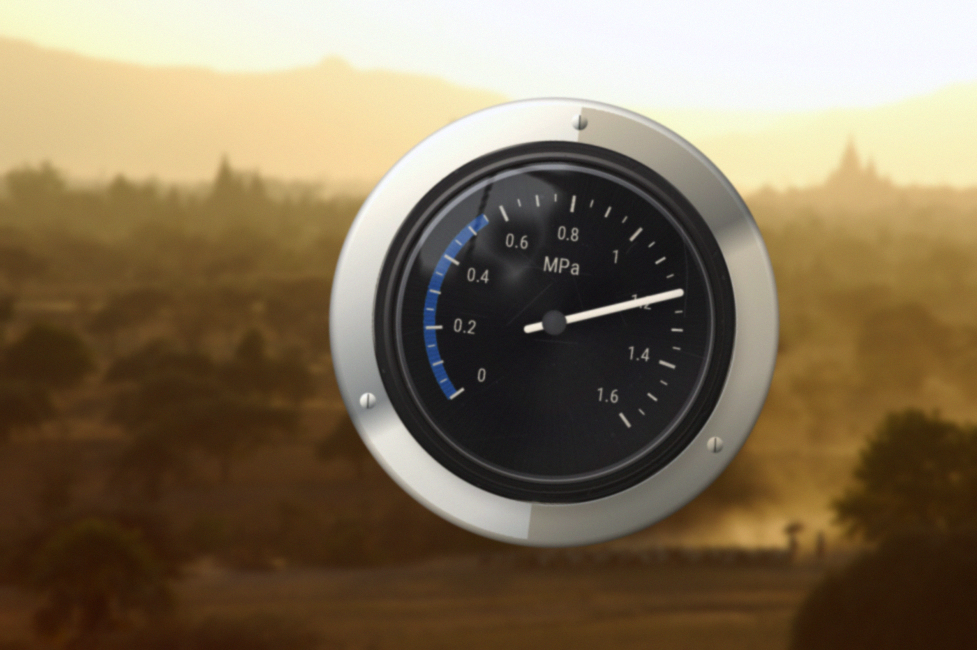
MPa 1.2
